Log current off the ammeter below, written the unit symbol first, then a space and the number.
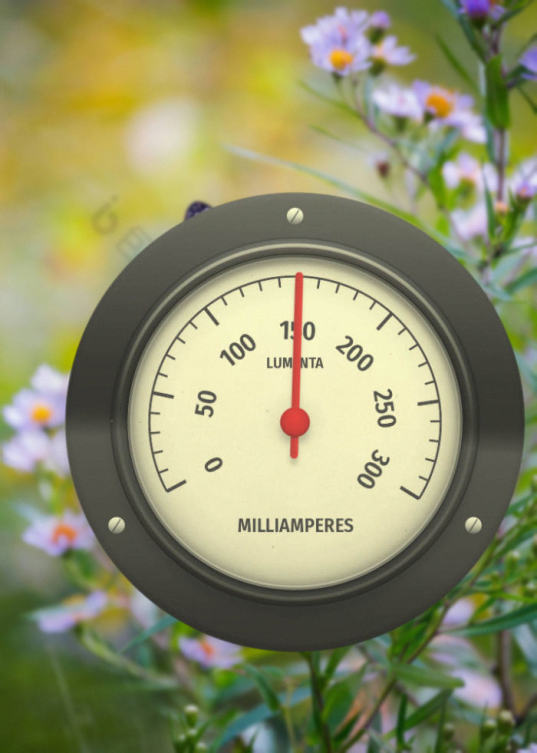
mA 150
